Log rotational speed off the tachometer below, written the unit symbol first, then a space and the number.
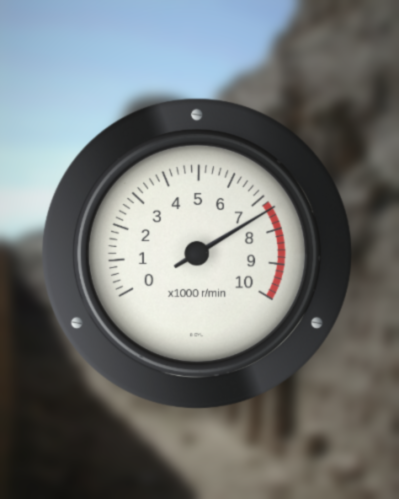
rpm 7400
